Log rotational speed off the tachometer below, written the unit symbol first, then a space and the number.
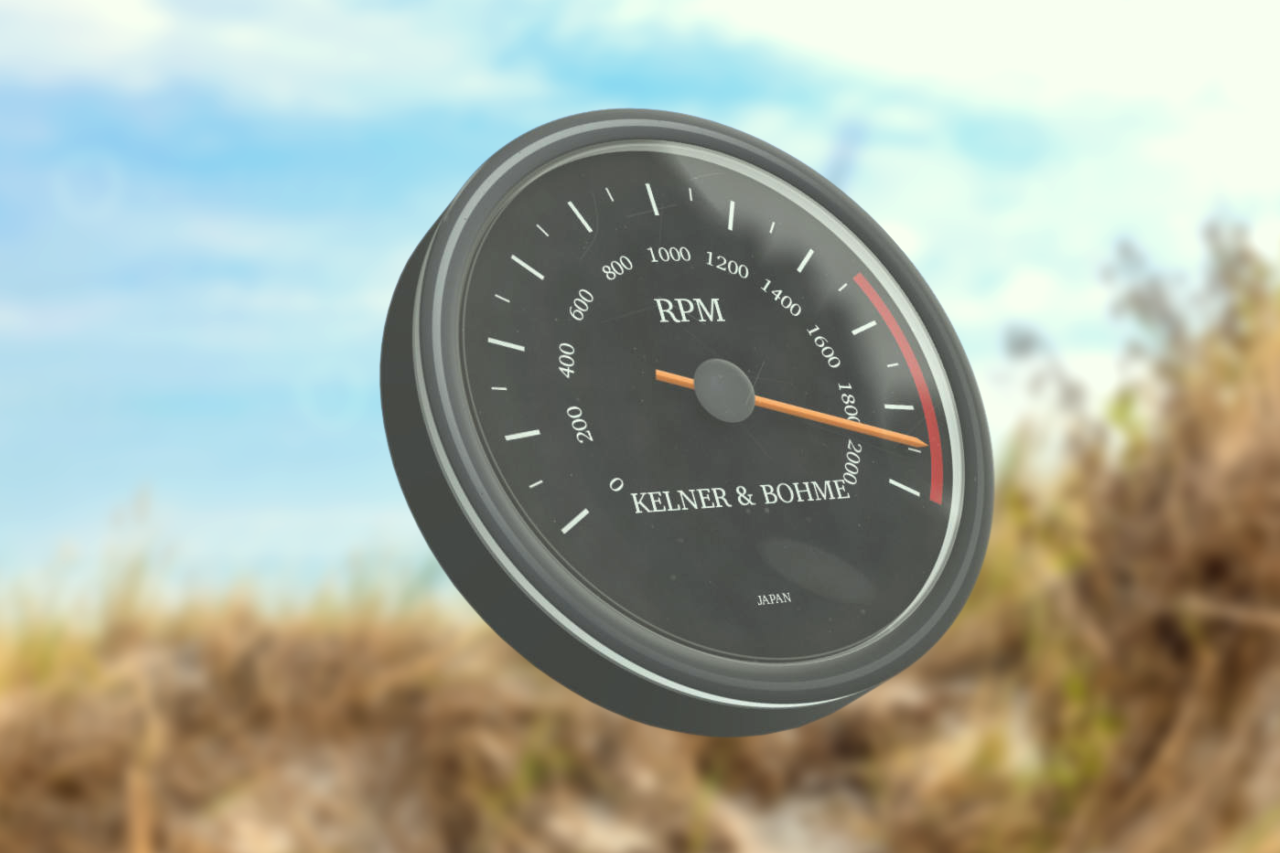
rpm 1900
